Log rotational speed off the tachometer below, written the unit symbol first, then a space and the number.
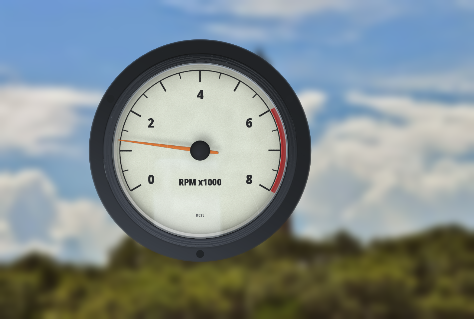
rpm 1250
